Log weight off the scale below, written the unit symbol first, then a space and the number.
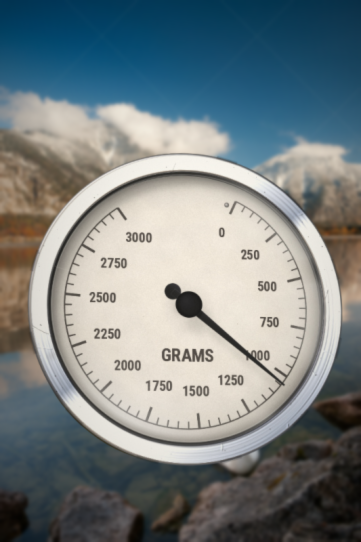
g 1050
